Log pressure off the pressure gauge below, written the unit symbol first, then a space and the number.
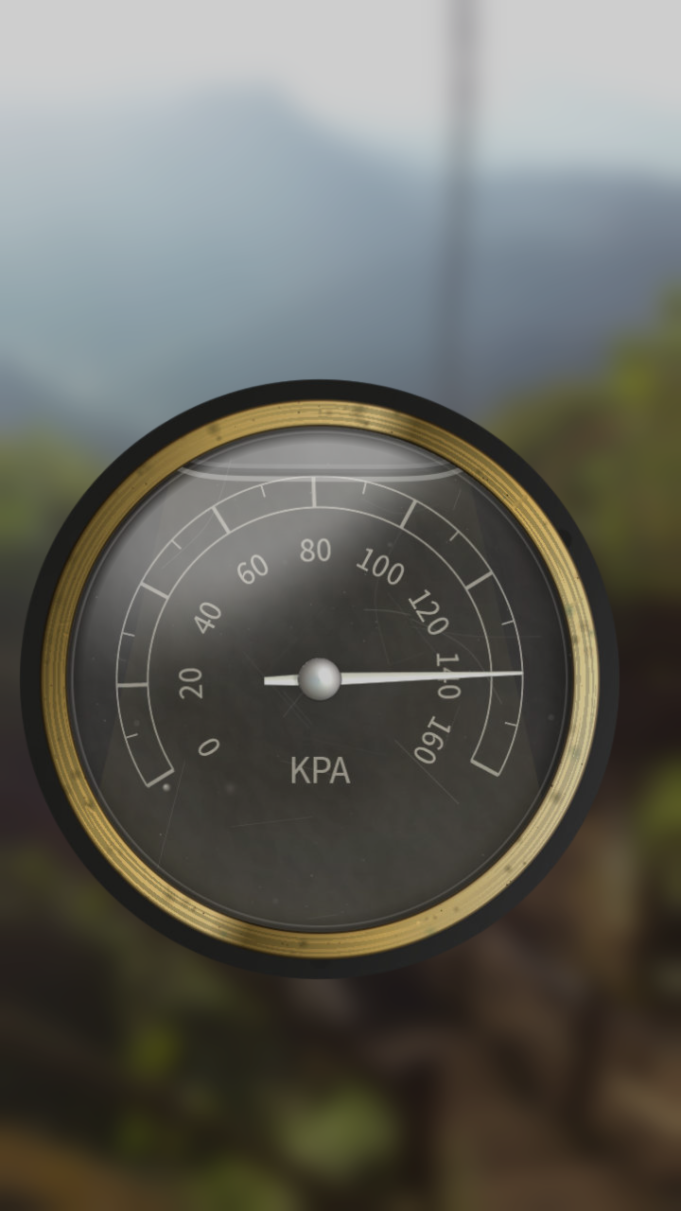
kPa 140
